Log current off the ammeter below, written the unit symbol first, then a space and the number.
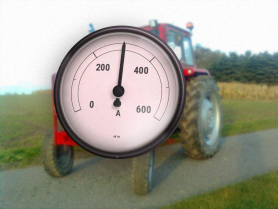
A 300
